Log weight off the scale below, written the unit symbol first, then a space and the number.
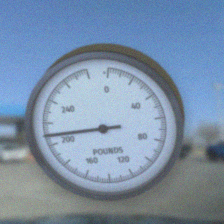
lb 210
